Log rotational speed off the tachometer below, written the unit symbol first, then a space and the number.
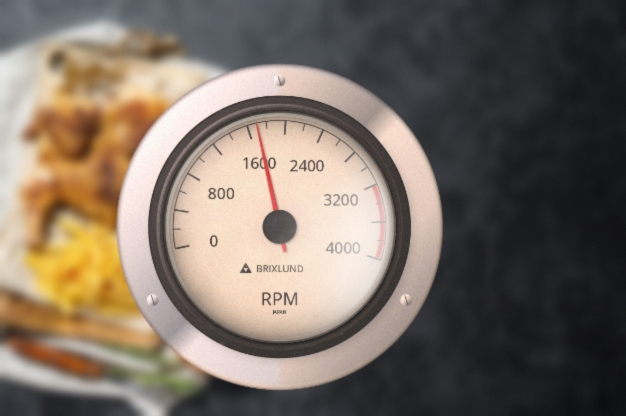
rpm 1700
